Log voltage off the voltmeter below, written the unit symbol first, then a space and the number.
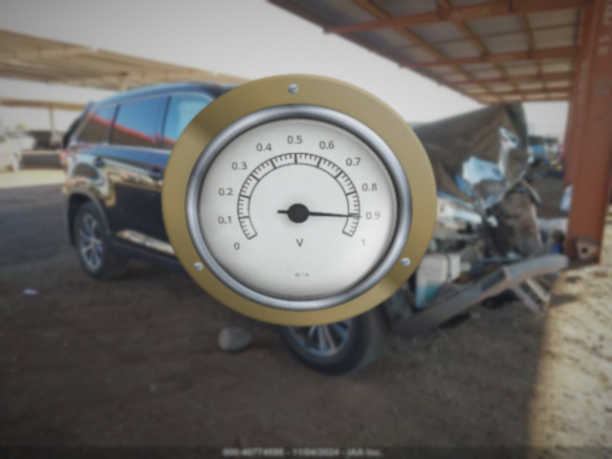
V 0.9
